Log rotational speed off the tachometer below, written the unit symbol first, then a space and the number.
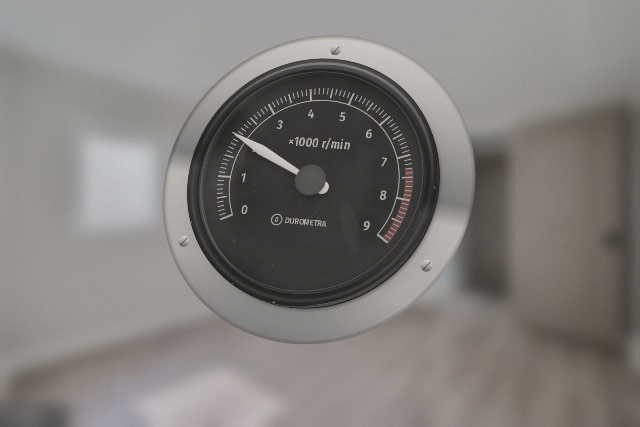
rpm 2000
